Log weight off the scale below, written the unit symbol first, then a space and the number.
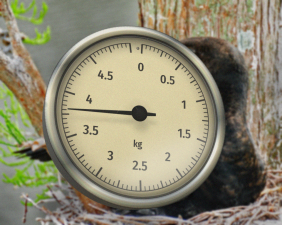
kg 3.8
